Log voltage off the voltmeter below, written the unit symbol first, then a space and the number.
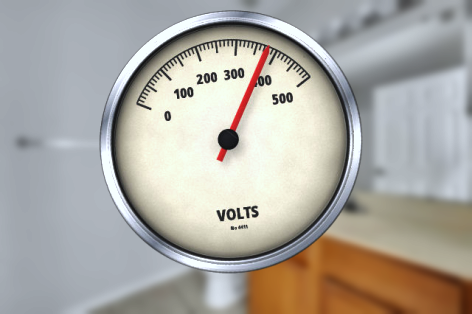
V 380
